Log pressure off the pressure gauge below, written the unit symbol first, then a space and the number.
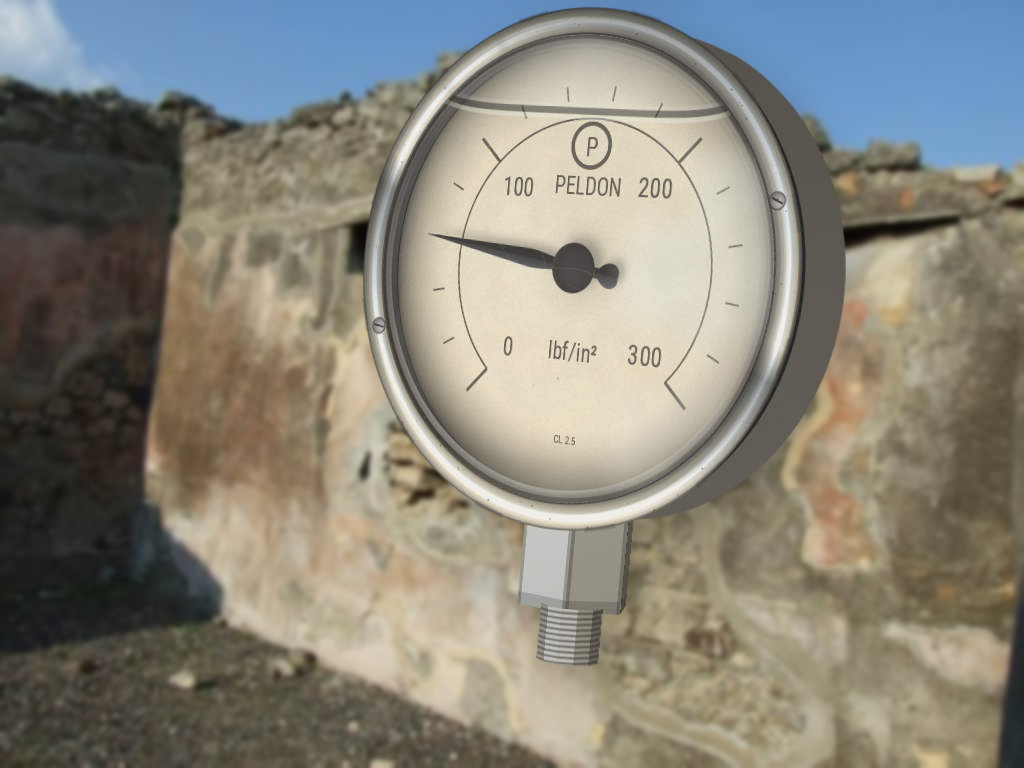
psi 60
